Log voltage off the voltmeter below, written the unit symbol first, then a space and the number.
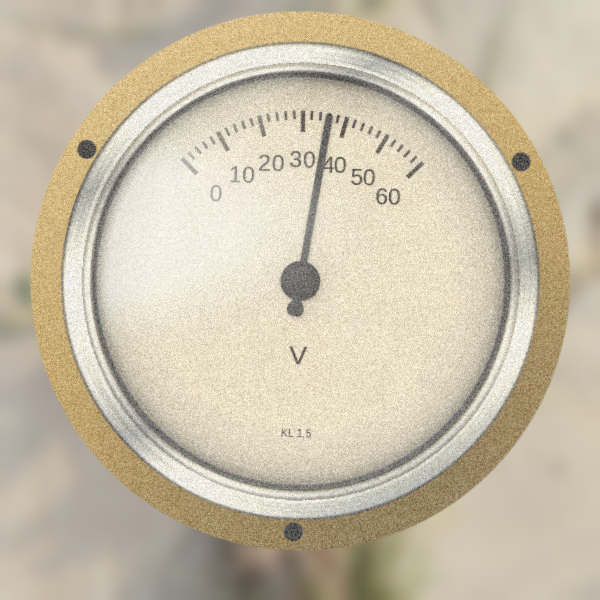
V 36
